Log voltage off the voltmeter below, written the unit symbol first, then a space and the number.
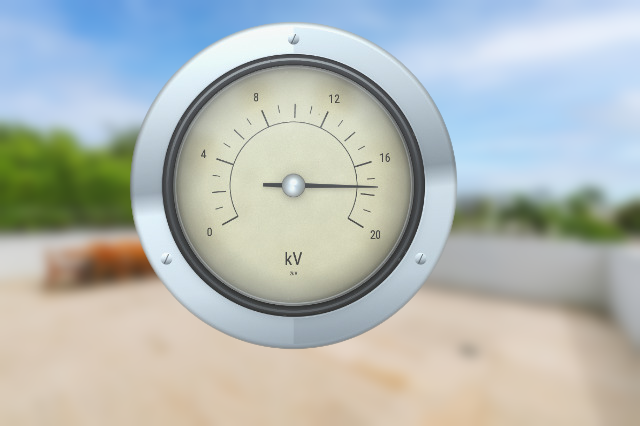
kV 17.5
